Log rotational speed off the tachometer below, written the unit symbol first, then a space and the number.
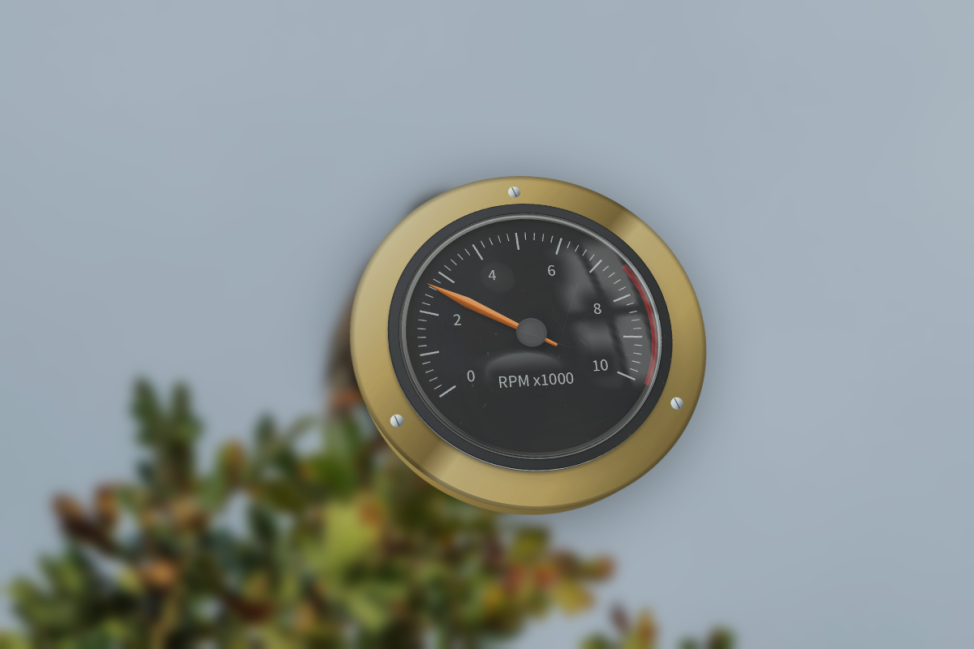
rpm 2600
